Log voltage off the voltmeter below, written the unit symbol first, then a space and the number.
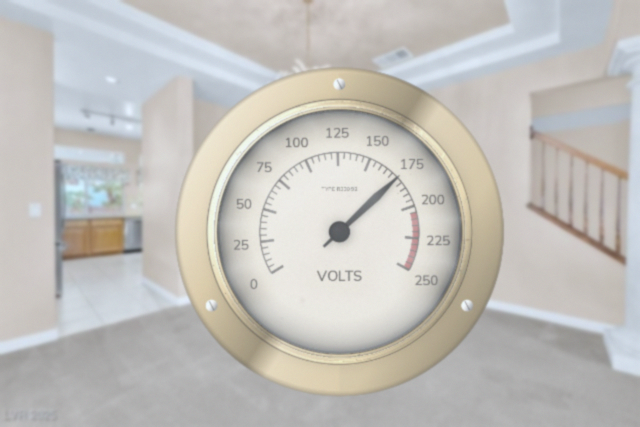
V 175
